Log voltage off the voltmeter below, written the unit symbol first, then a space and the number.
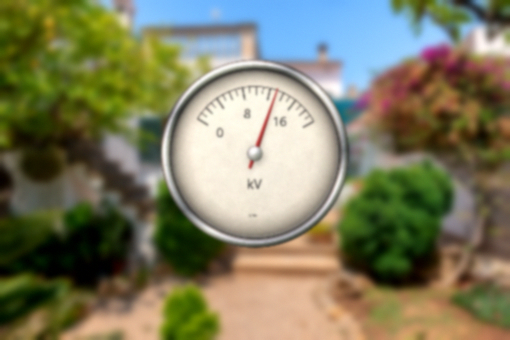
kV 13
